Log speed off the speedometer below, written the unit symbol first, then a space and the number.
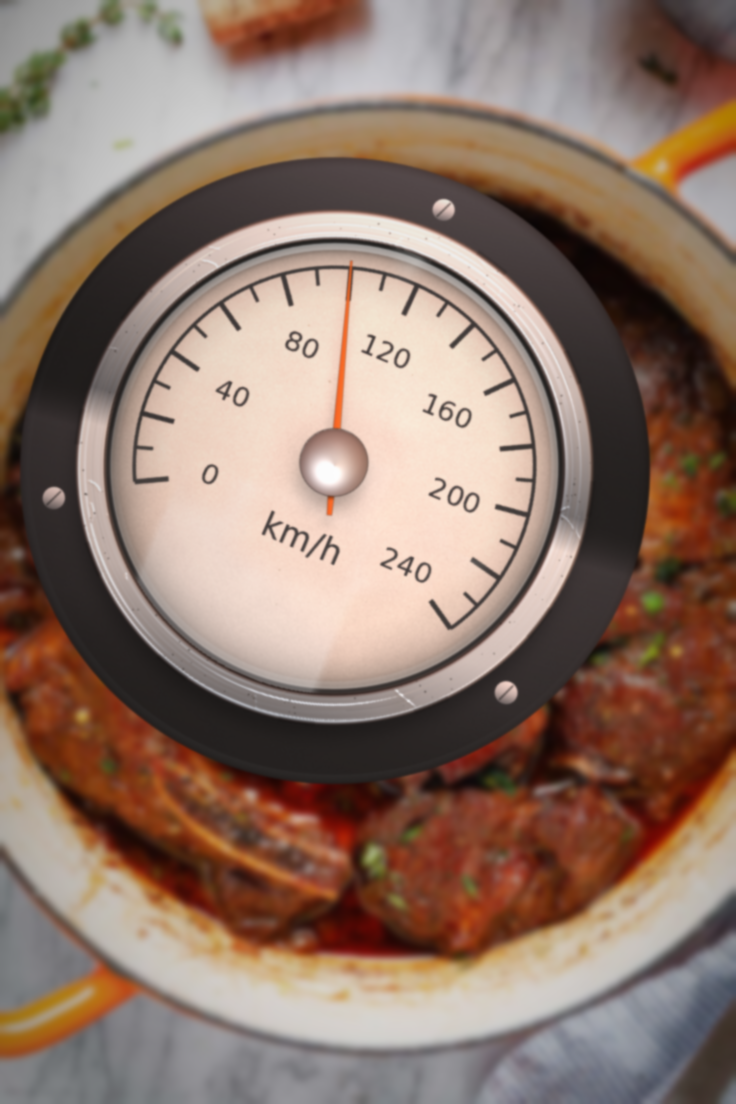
km/h 100
